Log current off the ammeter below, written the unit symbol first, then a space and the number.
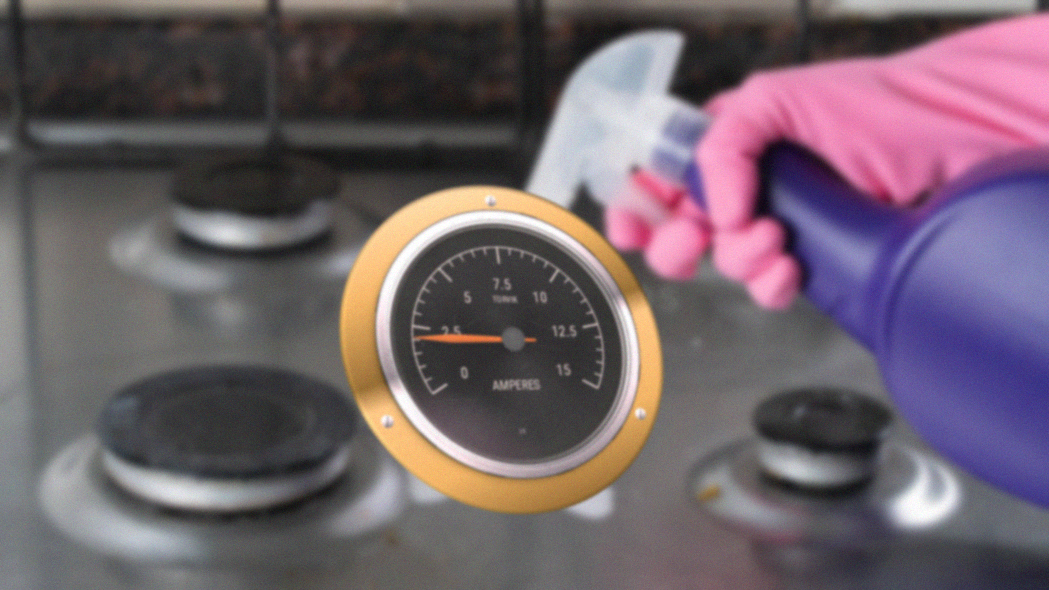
A 2
